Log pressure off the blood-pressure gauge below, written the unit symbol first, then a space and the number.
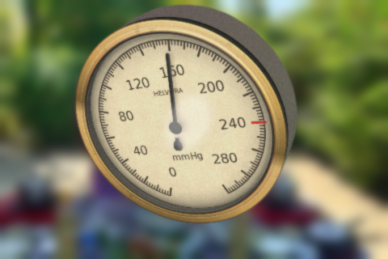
mmHg 160
